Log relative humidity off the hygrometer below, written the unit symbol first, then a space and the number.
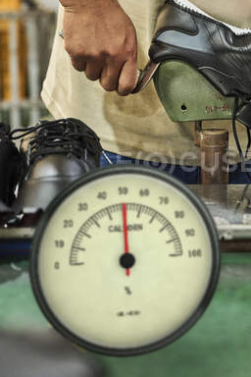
% 50
